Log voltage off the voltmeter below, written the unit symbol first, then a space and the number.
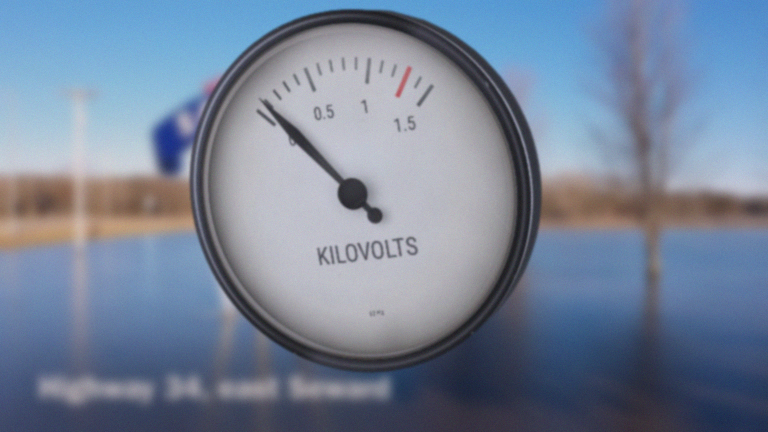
kV 0.1
